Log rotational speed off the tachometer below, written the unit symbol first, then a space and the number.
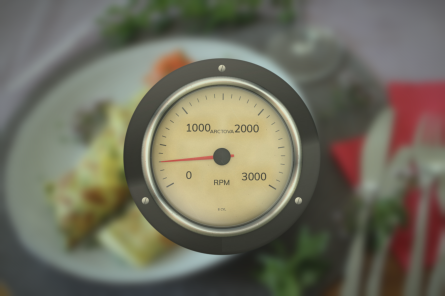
rpm 300
